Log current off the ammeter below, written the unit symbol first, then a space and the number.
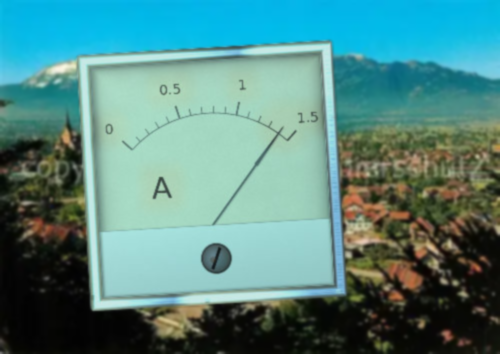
A 1.4
